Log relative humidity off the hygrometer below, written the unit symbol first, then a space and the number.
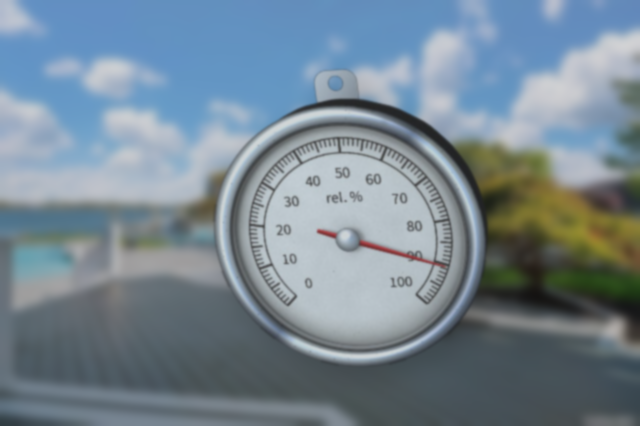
% 90
